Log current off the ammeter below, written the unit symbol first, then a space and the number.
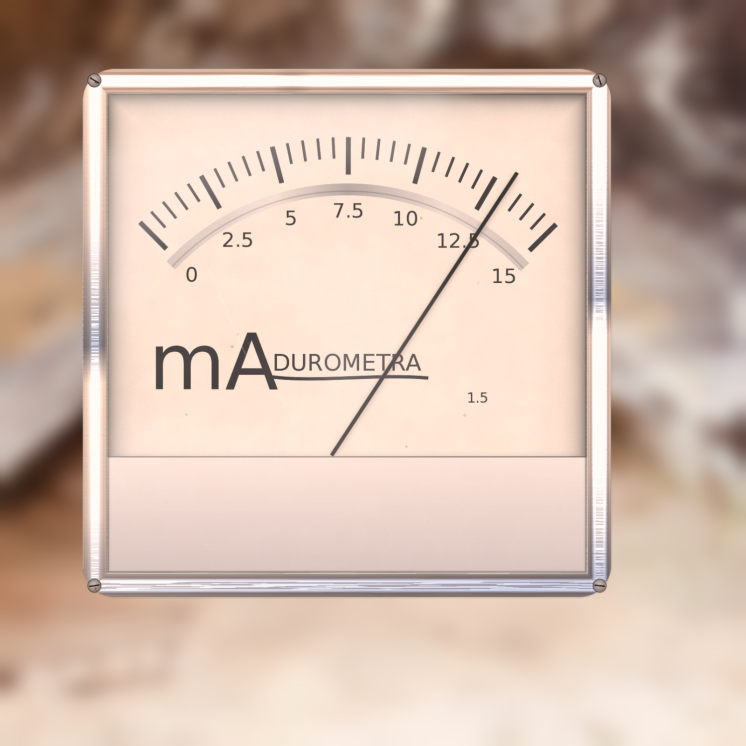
mA 13
